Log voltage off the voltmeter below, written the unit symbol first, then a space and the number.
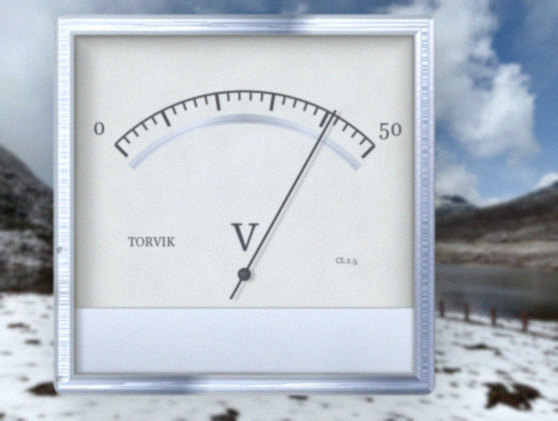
V 41
